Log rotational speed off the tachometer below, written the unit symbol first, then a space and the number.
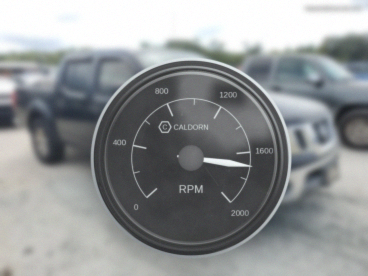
rpm 1700
